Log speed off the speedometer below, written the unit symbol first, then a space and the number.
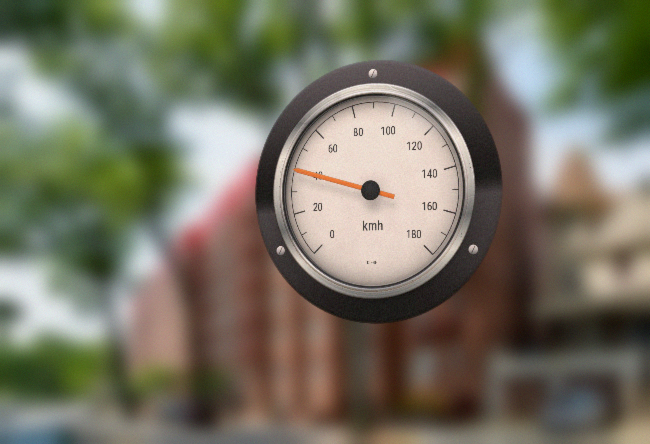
km/h 40
